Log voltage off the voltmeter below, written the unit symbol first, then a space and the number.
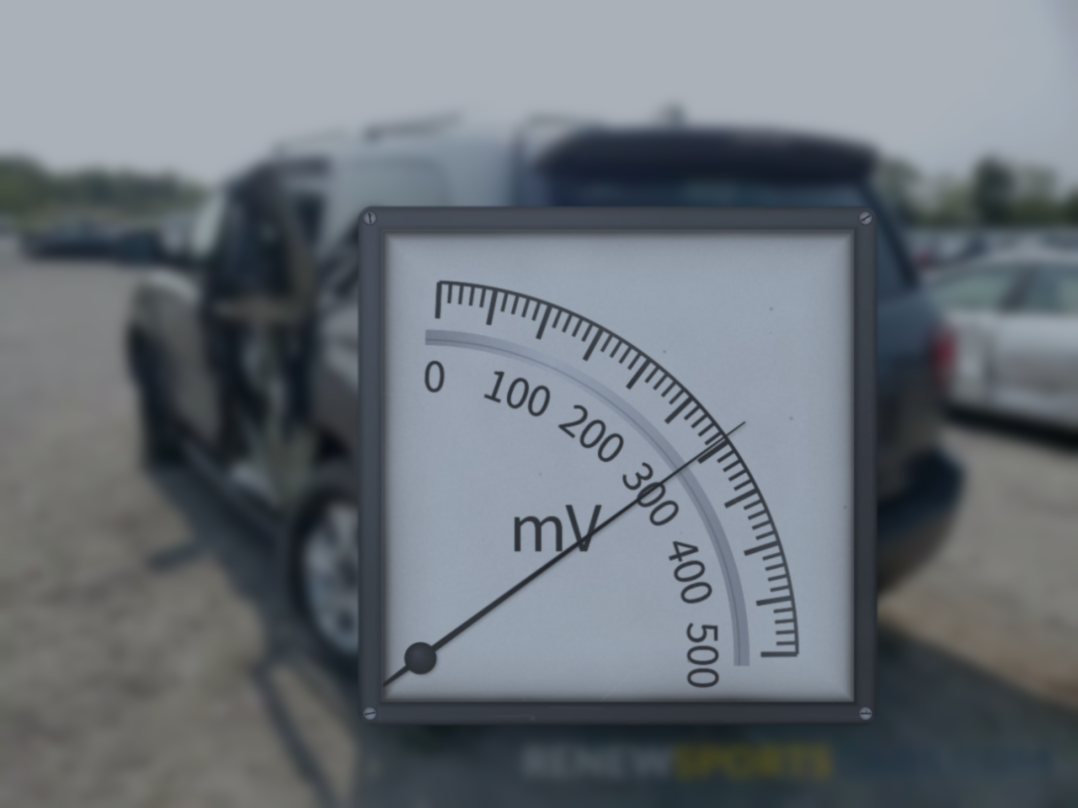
mV 295
